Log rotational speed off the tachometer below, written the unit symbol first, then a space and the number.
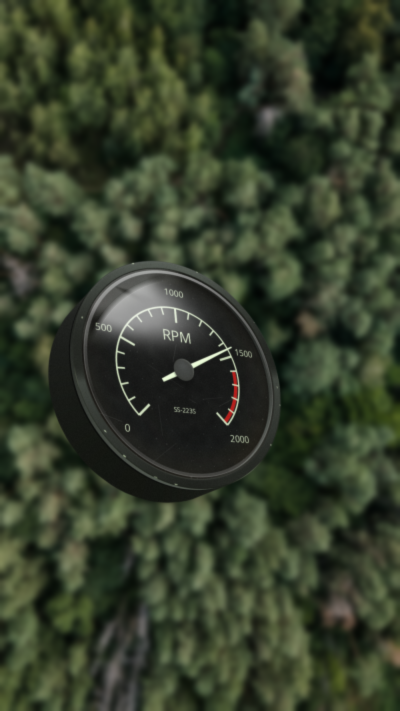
rpm 1450
